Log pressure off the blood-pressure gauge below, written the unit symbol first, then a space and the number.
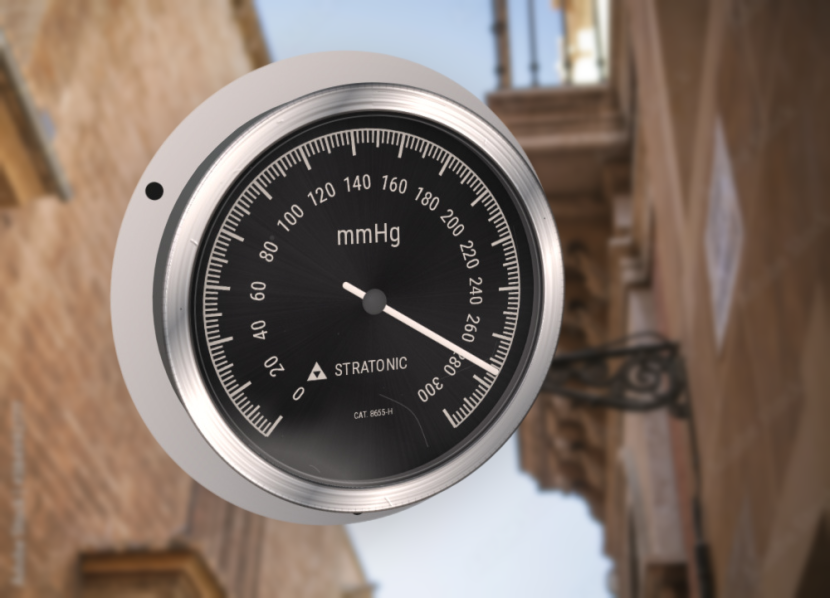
mmHg 274
